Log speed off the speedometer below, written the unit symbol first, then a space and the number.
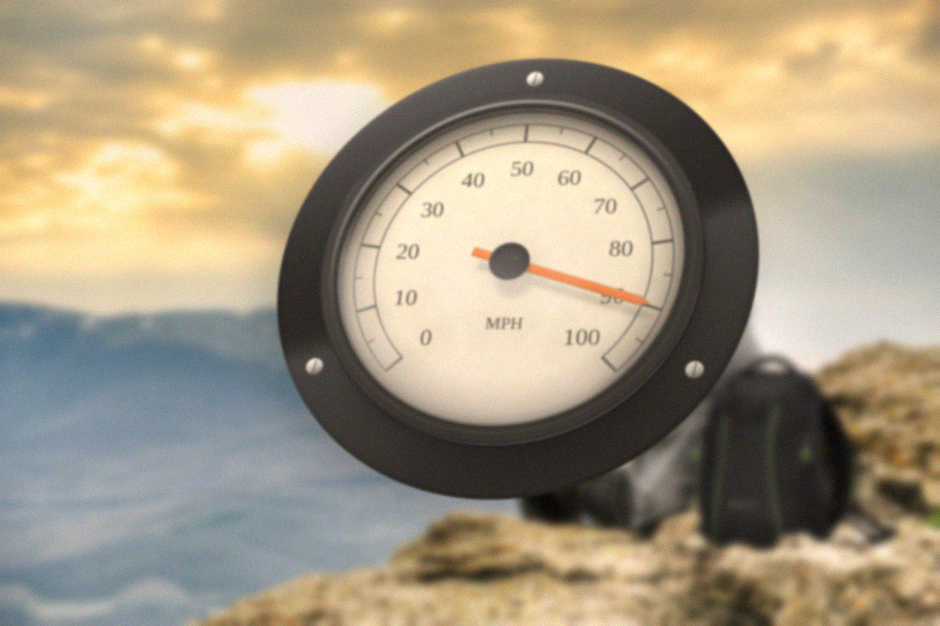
mph 90
